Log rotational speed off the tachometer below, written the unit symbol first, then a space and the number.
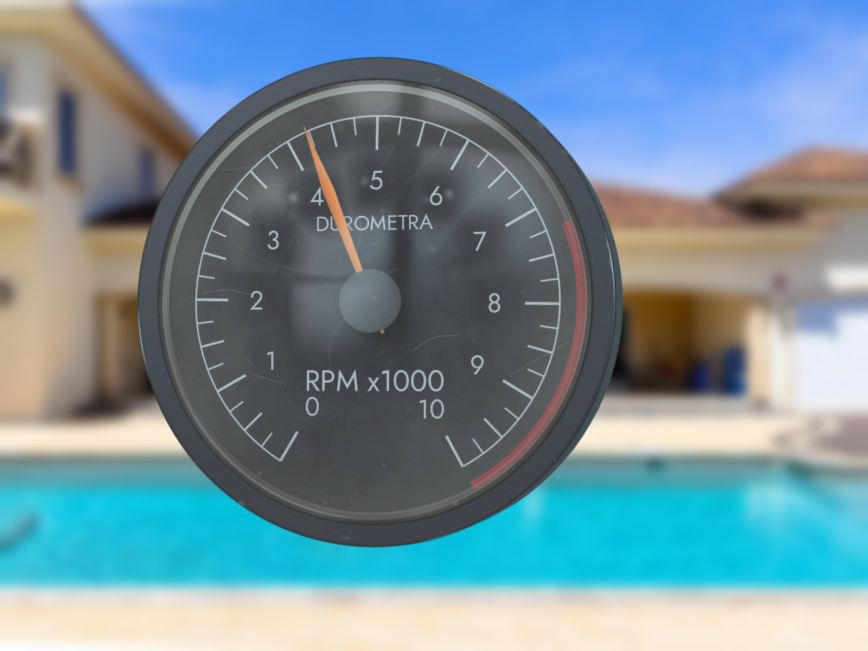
rpm 4250
